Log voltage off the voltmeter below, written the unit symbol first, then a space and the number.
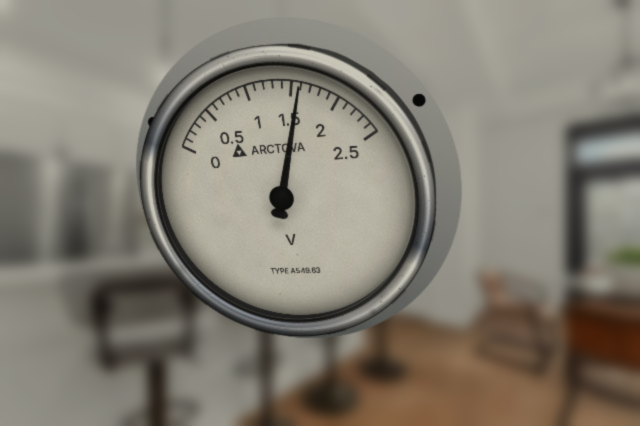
V 1.6
